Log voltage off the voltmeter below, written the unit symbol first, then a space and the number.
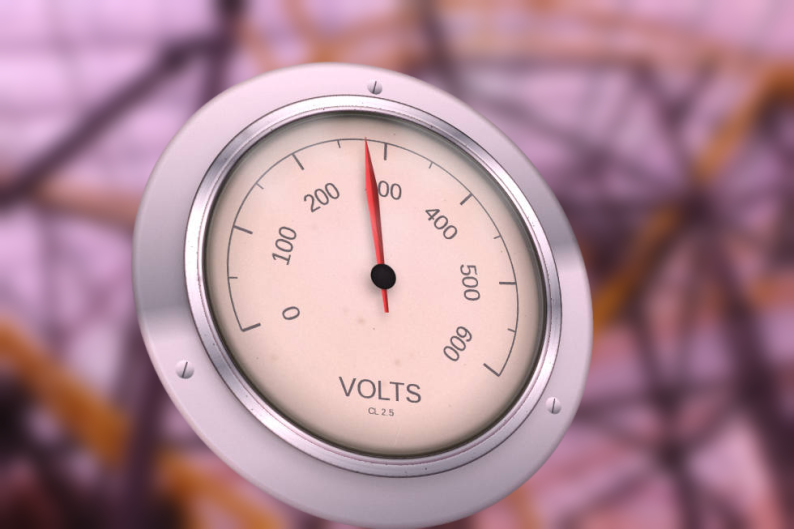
V 275
